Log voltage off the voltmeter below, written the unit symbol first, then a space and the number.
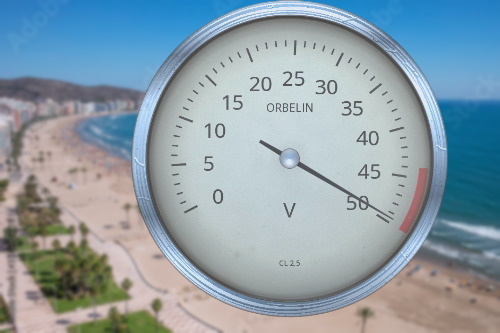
V 49.5
